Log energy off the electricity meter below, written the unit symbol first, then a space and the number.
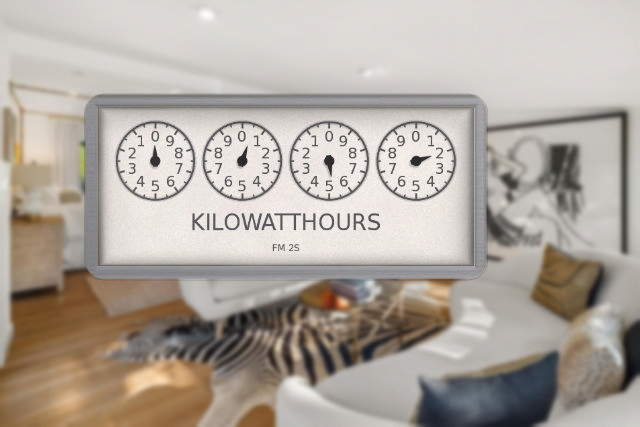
kWh 52
